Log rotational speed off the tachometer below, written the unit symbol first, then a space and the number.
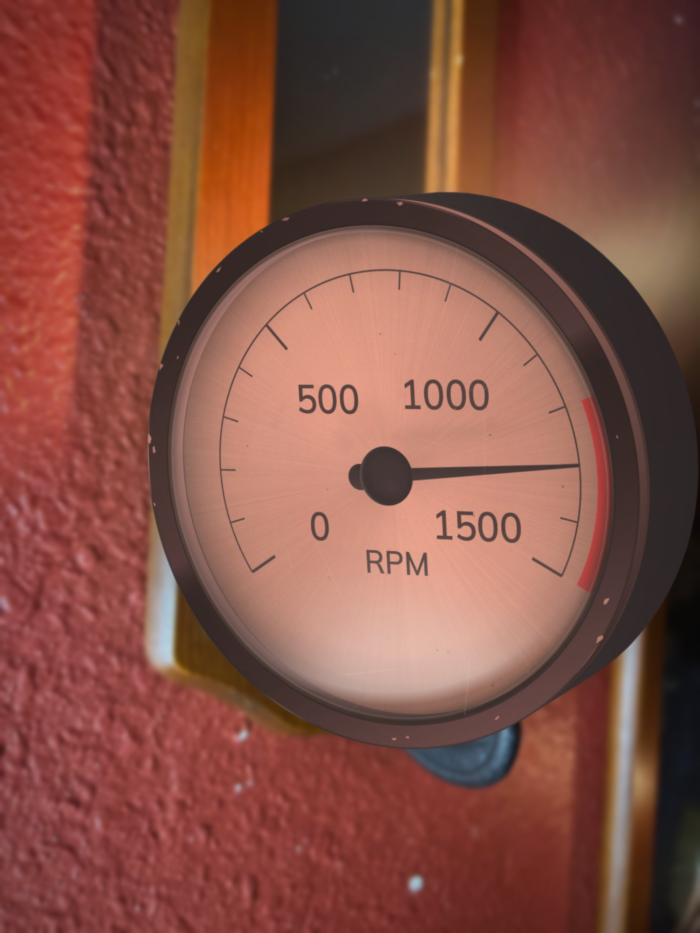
rpm 1300
